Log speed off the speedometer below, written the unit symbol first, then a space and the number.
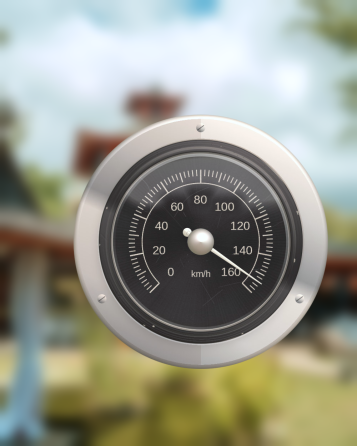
km/h 154
